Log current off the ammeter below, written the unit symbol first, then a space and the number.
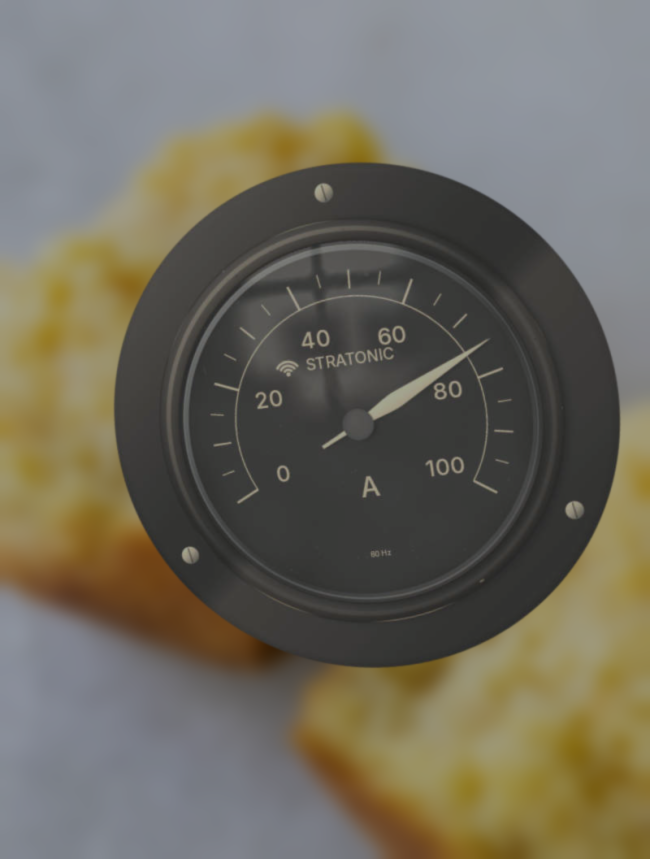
A 75
